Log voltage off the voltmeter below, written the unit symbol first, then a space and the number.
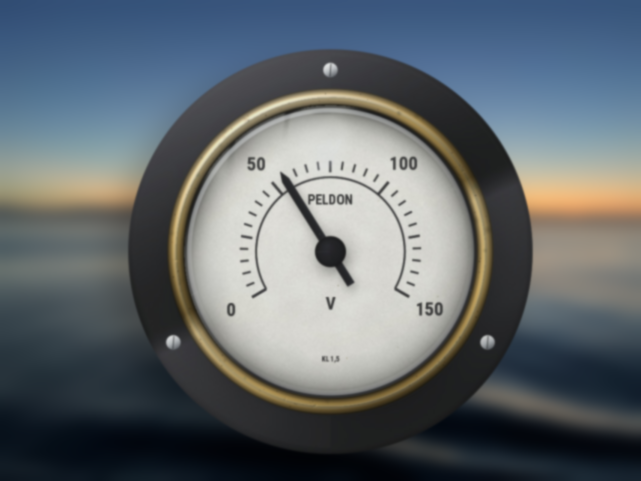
V 55
